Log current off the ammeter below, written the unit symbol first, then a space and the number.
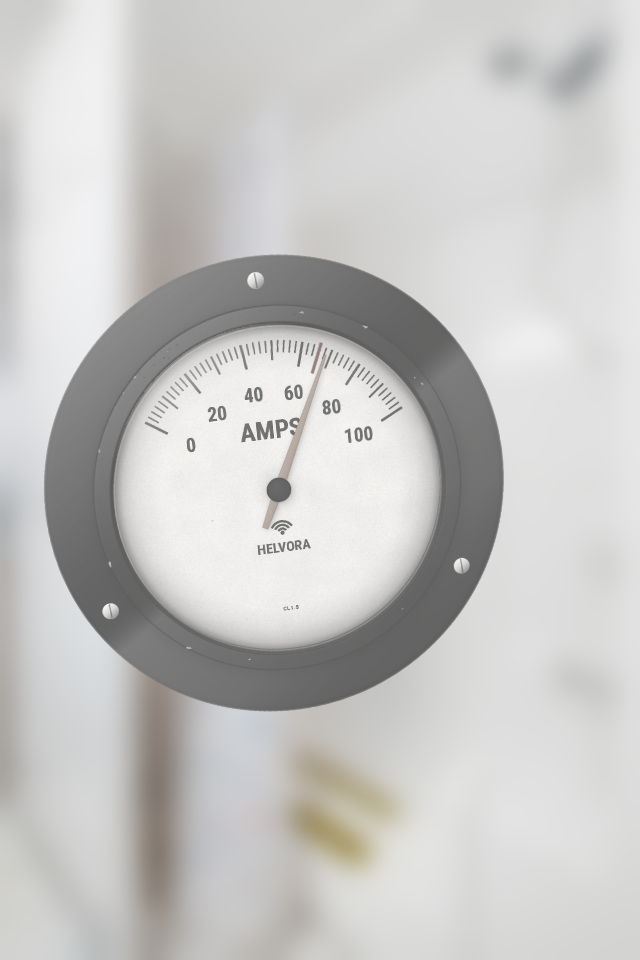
A 68
